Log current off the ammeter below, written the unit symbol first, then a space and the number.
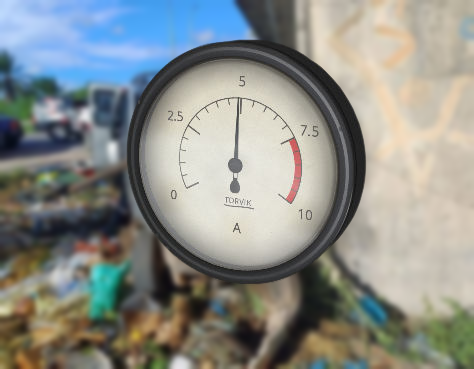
A 5
